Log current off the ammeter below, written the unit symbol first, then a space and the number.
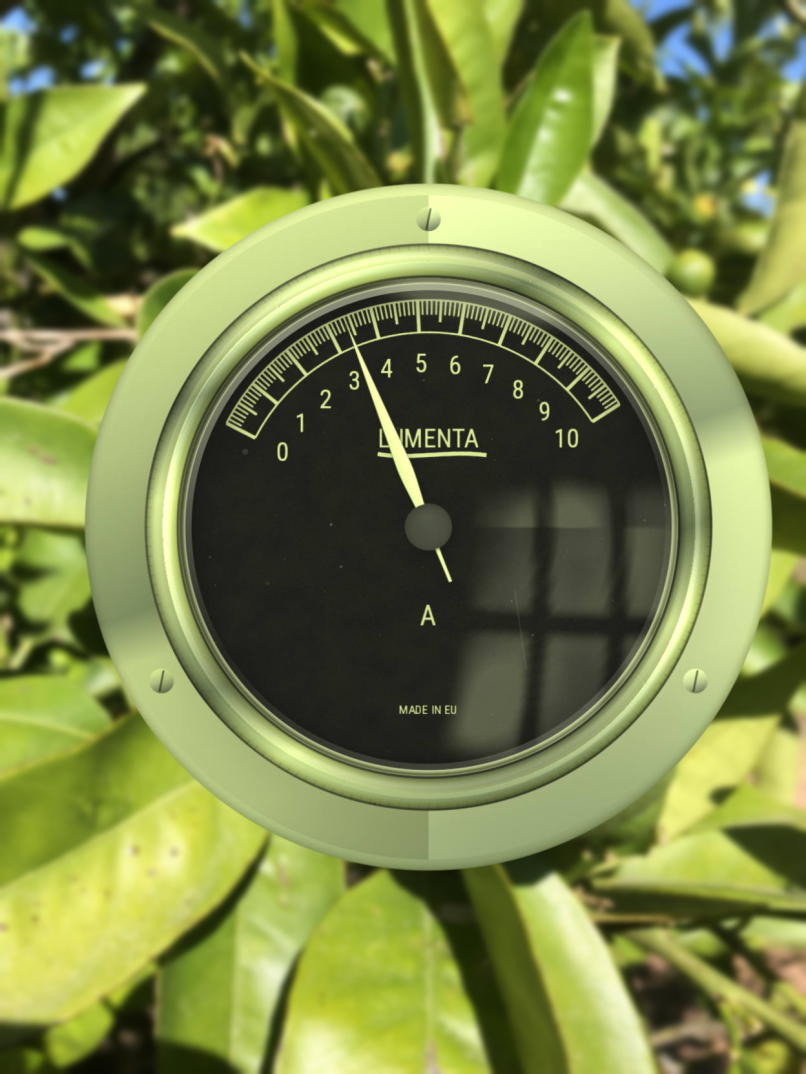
A 3.4
